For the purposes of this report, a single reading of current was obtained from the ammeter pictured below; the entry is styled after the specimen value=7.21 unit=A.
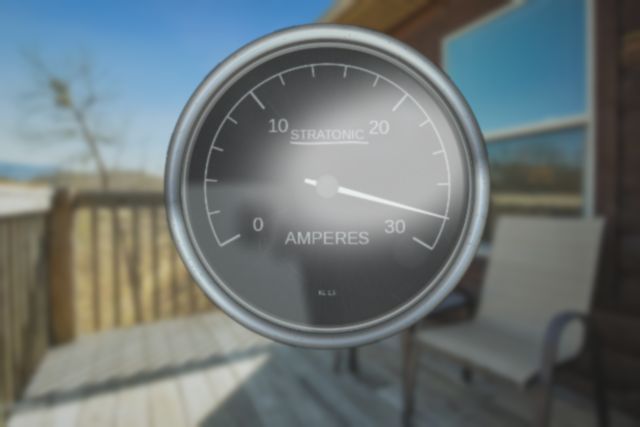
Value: value=28 unit=A
